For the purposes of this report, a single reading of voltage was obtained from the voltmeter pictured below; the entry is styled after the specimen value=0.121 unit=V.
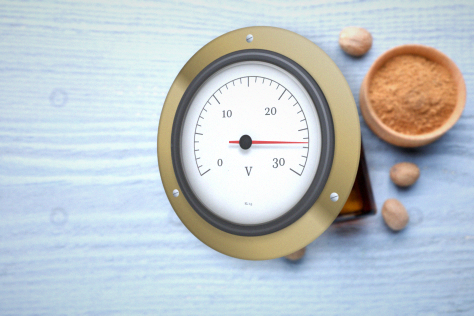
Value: value=26.5 unit=V
